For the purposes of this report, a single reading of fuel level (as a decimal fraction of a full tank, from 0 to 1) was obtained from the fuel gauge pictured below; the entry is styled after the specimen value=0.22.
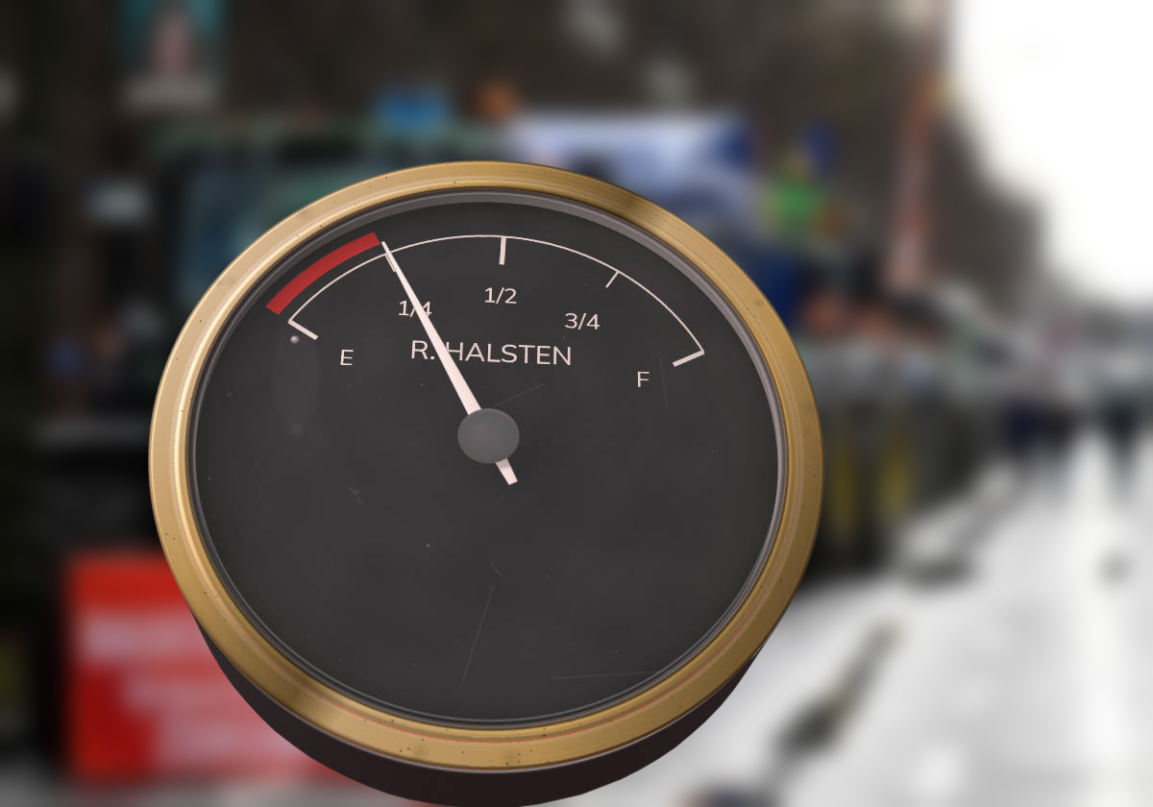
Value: value=0.25
